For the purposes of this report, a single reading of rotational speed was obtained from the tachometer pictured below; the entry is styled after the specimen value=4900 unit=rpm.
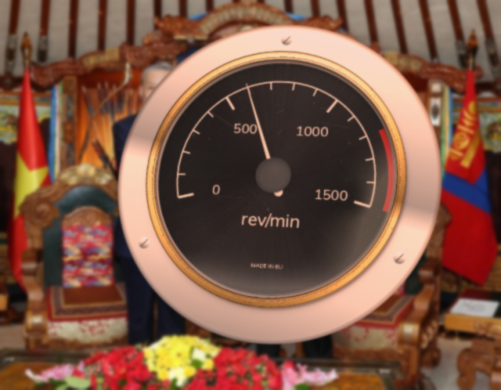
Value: value=600 unit=rpm
